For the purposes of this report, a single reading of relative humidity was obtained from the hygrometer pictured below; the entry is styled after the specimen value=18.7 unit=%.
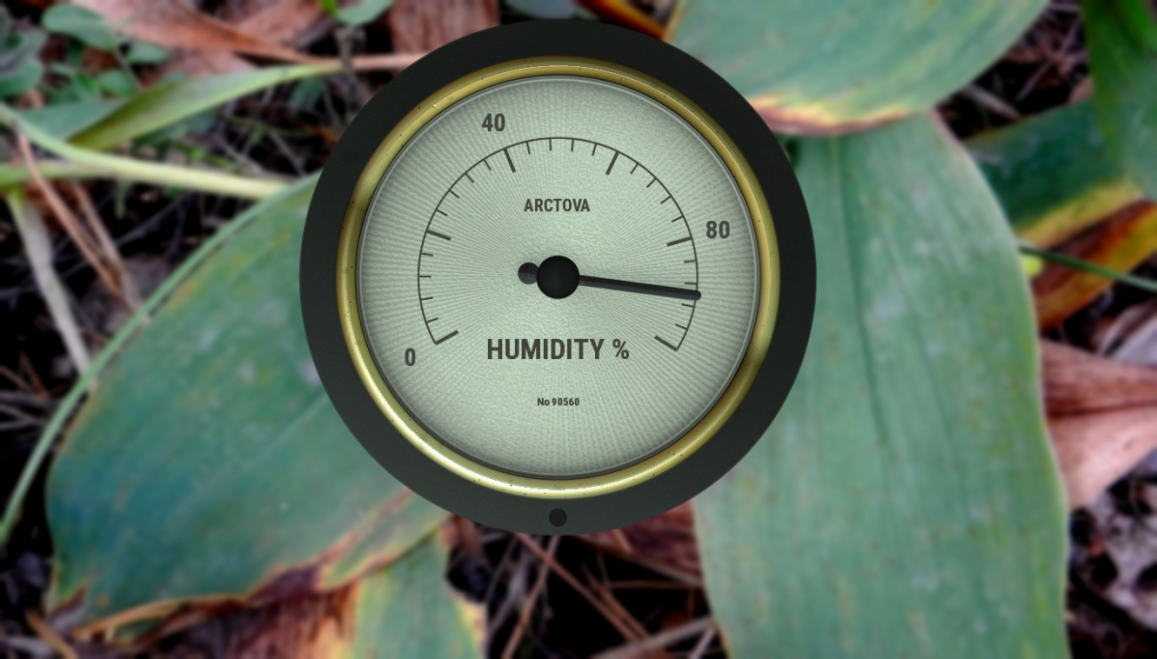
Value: value=90 unit=%
